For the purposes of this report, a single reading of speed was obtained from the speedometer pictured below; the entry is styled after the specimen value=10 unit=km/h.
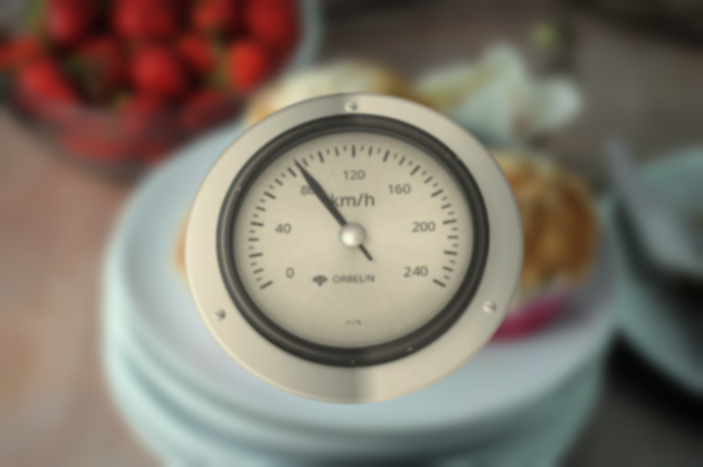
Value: value=85 unit=km/h
